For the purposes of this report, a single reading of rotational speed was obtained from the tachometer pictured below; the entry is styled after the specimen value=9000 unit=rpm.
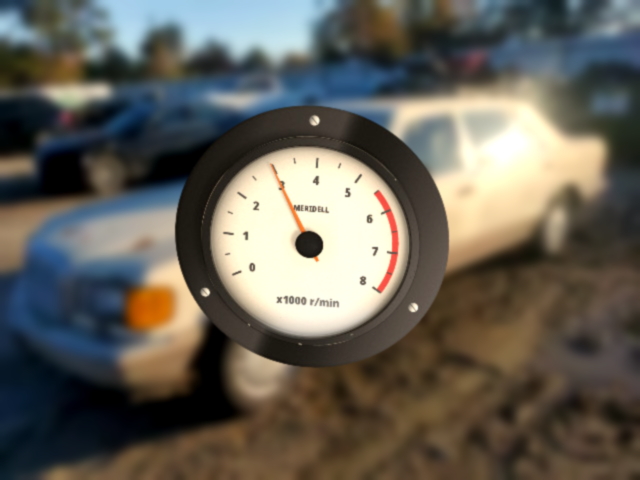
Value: value=3000 unit=rpm
